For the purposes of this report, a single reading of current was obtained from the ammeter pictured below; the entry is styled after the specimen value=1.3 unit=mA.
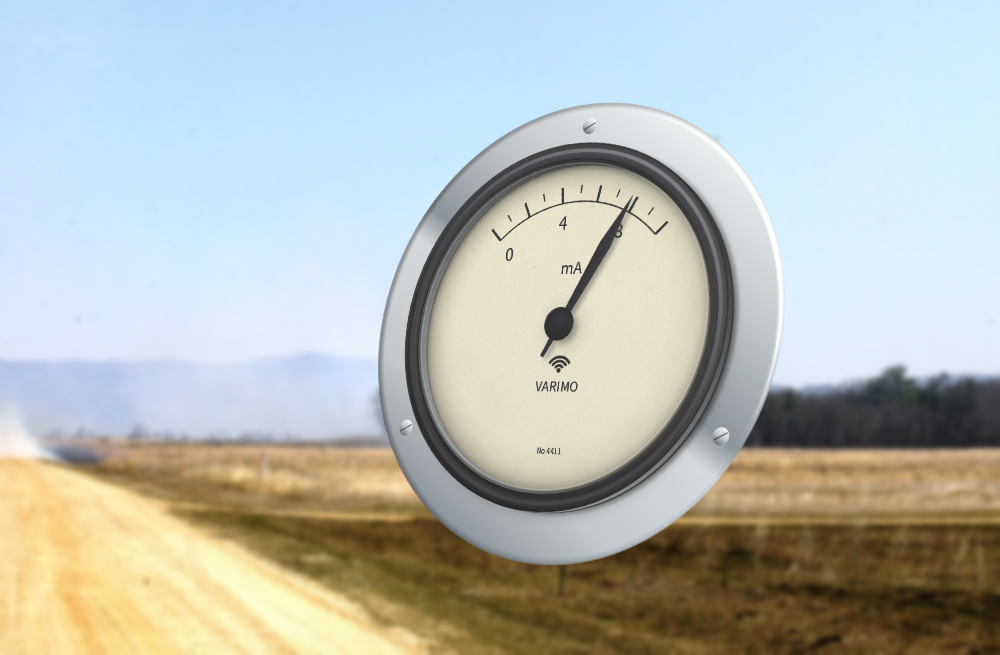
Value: value=8 unit=mA
